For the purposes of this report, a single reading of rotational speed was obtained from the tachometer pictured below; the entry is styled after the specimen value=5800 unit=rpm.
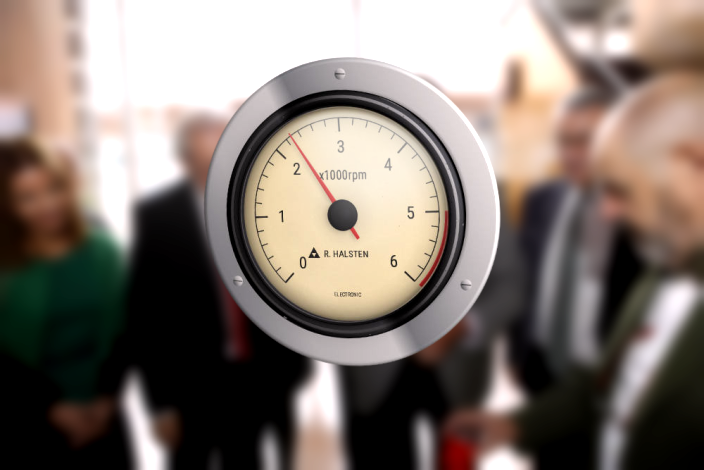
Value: value=2300 unit=rpm
